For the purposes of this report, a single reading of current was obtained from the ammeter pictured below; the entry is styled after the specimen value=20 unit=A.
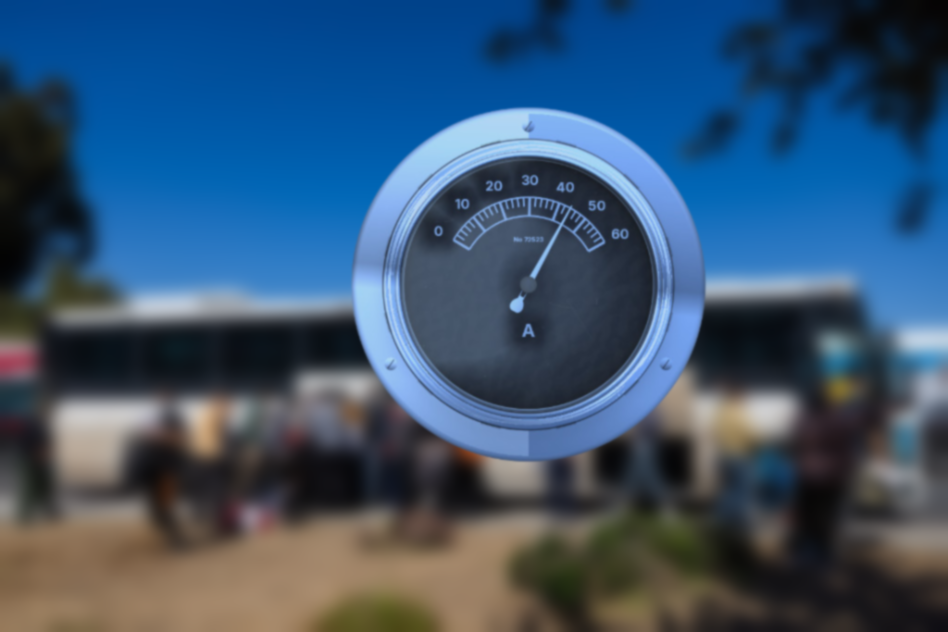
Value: value=44 unit=A
